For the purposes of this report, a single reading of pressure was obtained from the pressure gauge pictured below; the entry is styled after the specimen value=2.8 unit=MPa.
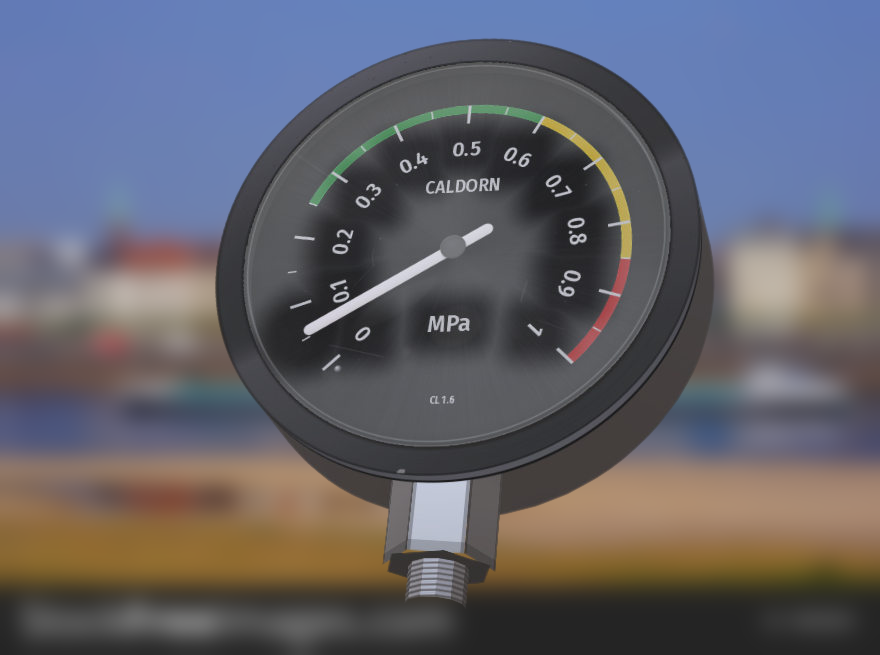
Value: value=0.05 unit=MPa
